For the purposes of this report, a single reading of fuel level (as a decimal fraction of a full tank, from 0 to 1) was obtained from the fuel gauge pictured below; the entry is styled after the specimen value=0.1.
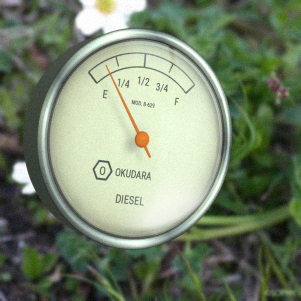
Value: value=0.125
